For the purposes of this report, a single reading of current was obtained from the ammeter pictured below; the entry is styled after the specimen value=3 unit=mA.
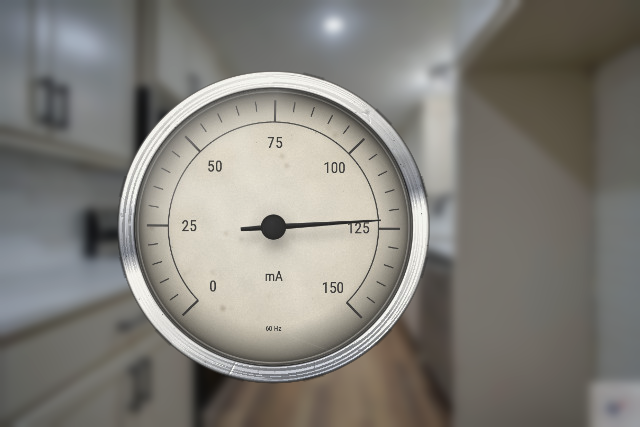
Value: value=122.5 unit=mA
